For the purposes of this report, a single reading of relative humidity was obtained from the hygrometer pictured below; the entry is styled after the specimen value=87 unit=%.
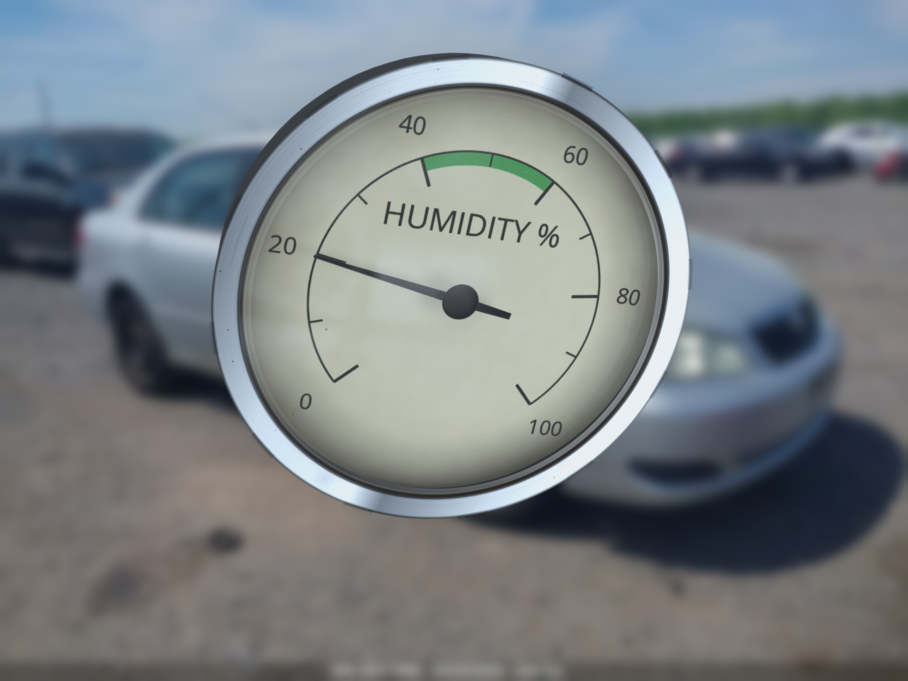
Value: value=20 unit=%
